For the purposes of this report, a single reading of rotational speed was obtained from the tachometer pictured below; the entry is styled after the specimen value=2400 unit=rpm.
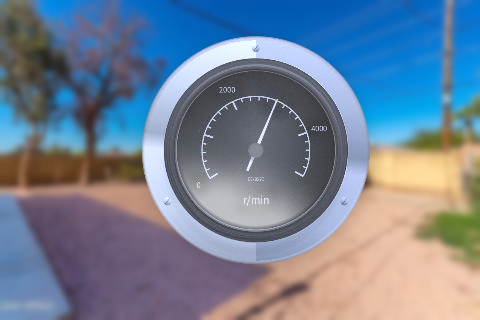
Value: value=3000 unit=rpm
